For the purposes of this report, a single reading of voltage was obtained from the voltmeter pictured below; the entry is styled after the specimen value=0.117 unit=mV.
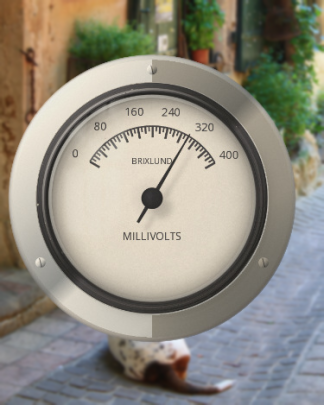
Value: value=300 unit=mV
